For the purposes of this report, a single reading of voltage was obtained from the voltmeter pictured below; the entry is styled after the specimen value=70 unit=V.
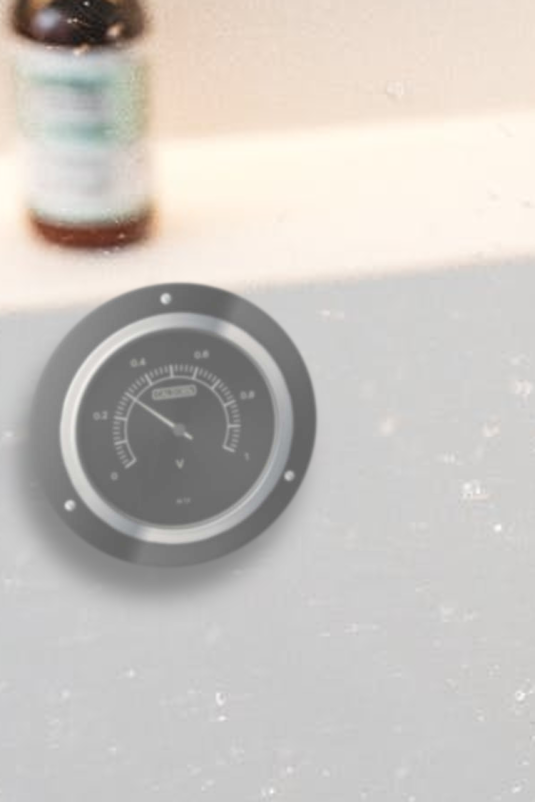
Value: value=0.3 unit=V
